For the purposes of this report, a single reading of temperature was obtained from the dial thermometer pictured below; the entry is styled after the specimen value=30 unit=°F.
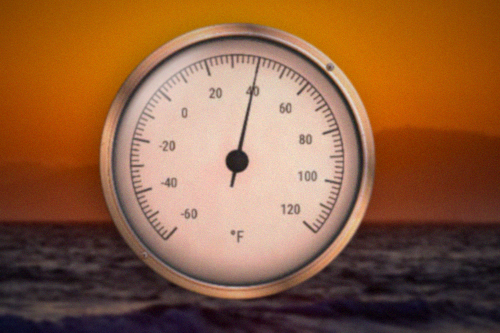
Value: value=40 unit=°F
